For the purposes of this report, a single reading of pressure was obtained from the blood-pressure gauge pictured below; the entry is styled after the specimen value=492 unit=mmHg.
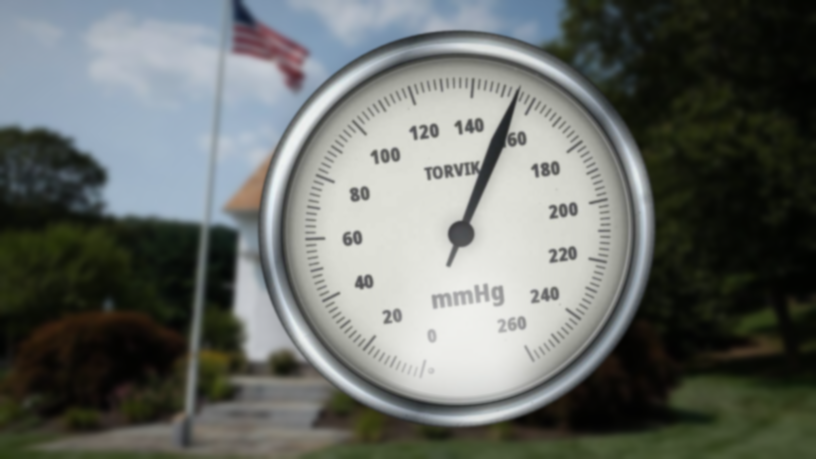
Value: value=154 unit=mmHg
